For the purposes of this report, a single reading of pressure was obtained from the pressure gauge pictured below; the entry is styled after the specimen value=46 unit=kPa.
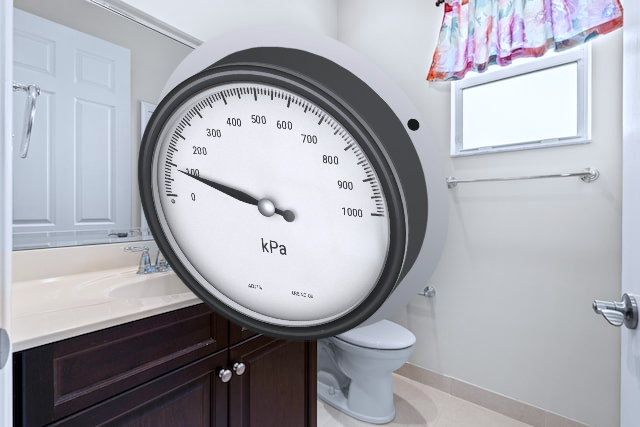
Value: value=100 unit=kPa
